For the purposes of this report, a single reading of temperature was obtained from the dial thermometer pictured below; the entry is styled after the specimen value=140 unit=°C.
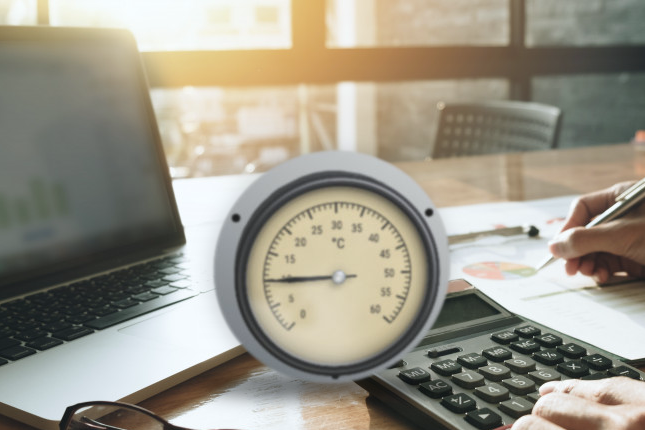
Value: value=10 unit=°C
